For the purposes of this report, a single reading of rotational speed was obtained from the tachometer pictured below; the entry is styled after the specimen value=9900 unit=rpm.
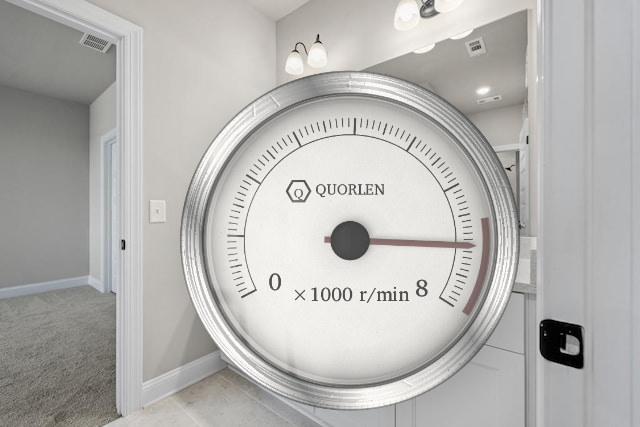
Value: value=7000 unit=rpm
